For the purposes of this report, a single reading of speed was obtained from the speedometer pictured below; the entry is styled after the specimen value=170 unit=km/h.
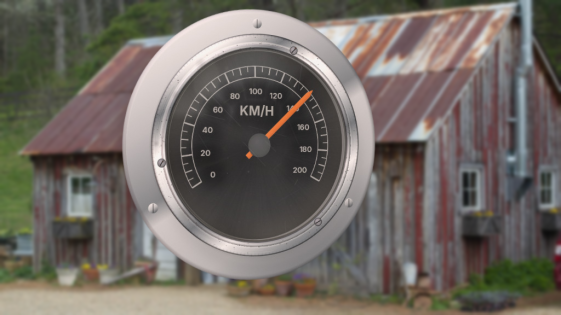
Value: value=140 unit=km/h
